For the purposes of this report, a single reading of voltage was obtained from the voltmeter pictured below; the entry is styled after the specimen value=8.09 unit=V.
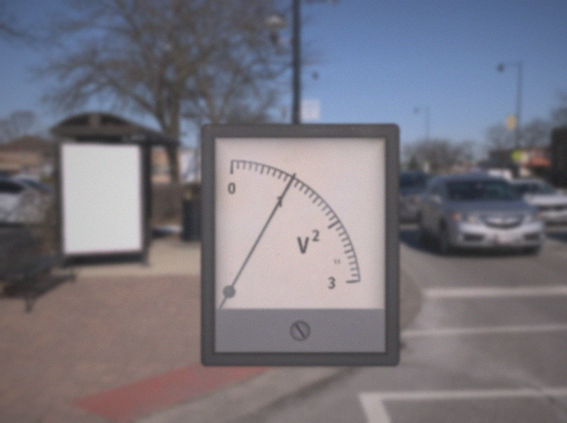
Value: value=1 unit=V
